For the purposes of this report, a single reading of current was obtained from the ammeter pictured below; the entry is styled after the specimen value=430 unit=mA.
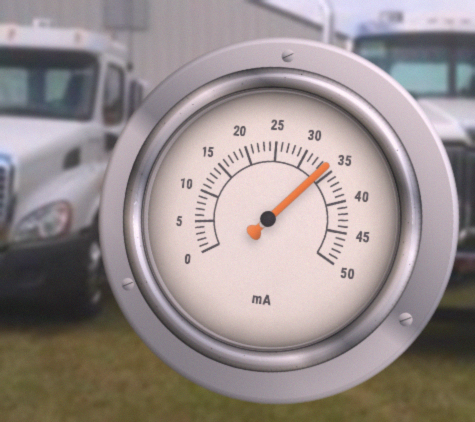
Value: value=34 unit=mA
